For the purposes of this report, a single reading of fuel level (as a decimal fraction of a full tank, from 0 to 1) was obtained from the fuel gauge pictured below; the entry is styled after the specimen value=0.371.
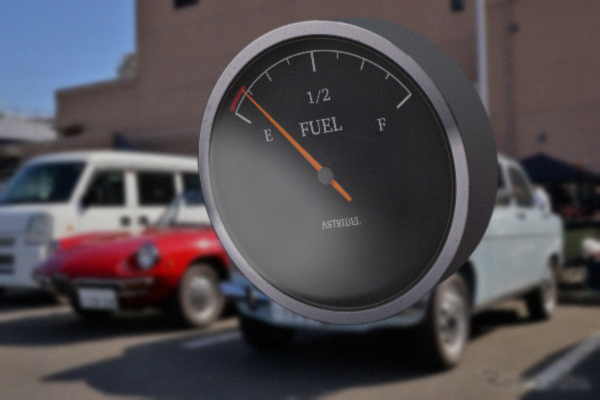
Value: value=0.125
